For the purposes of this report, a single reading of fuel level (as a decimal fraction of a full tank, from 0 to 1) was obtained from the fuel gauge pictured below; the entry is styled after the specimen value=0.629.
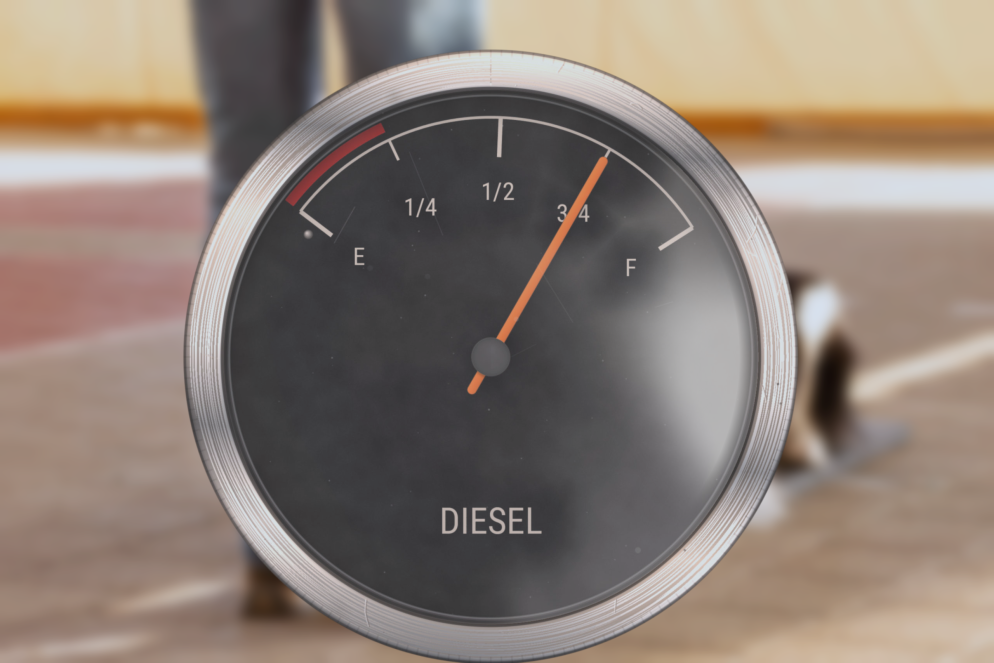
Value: value=0.75
